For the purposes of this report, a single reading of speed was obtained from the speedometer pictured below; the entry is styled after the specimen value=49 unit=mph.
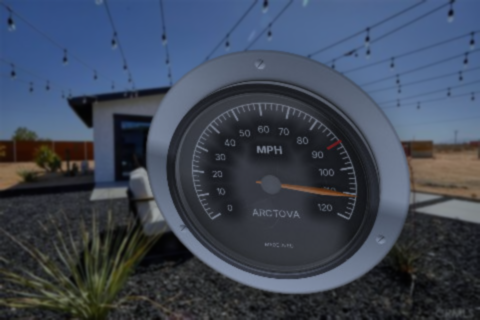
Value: value=110 unit=mph
